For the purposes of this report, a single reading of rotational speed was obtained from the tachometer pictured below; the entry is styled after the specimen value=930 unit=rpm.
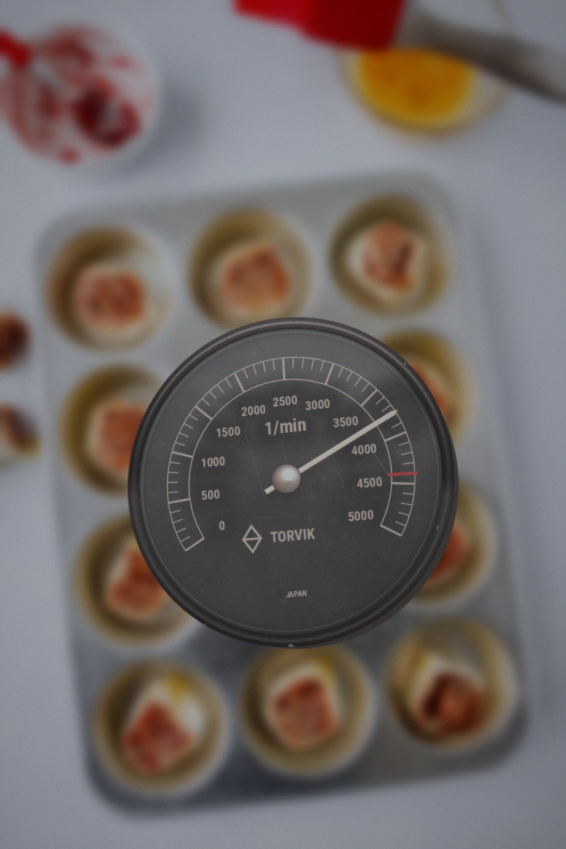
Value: value=3800 unit=rpm
